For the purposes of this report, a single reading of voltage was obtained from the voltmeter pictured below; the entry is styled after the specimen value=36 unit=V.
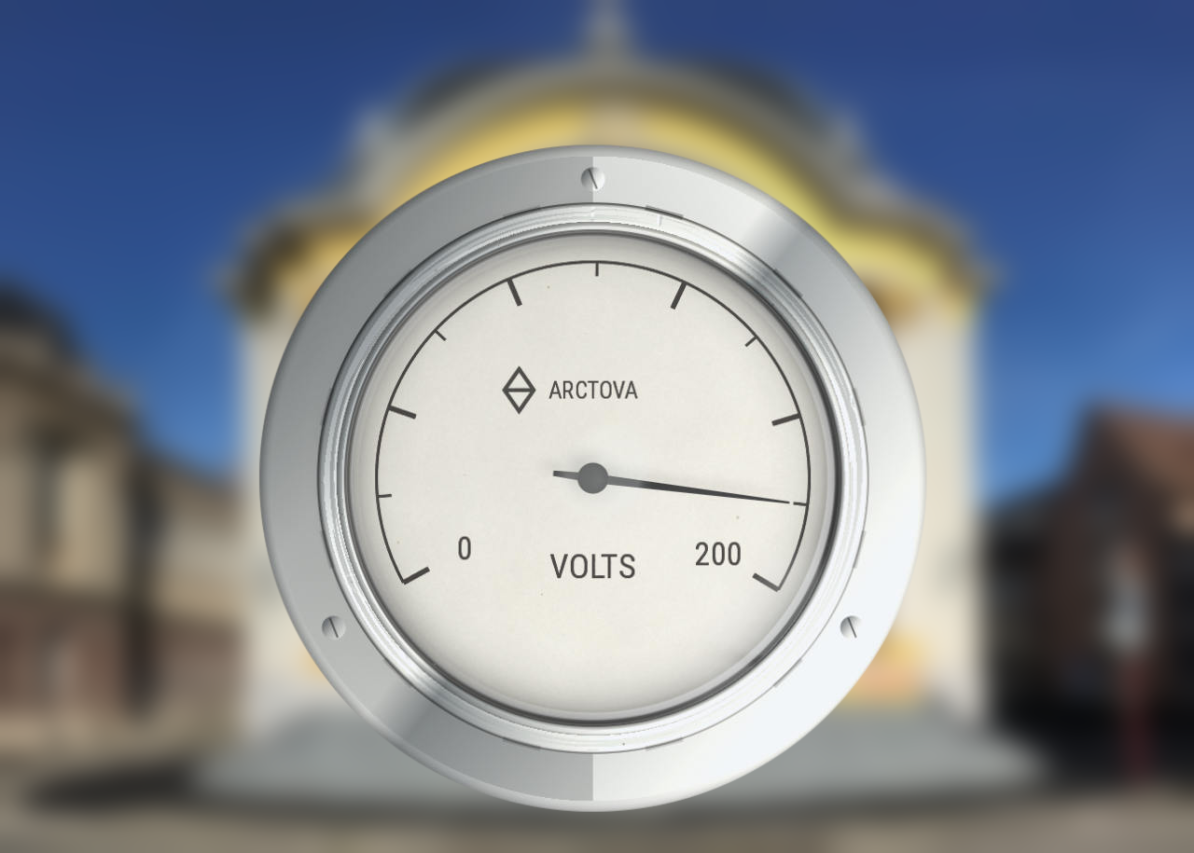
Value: value=180 unit=V
